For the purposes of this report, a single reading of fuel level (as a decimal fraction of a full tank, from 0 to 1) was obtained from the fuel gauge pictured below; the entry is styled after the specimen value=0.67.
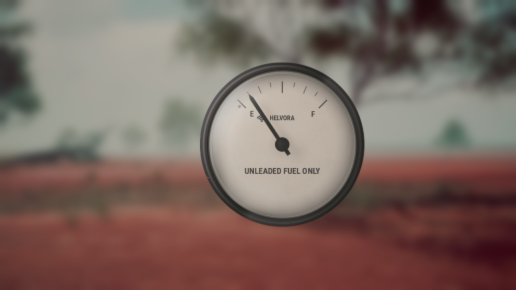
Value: value=0.125
